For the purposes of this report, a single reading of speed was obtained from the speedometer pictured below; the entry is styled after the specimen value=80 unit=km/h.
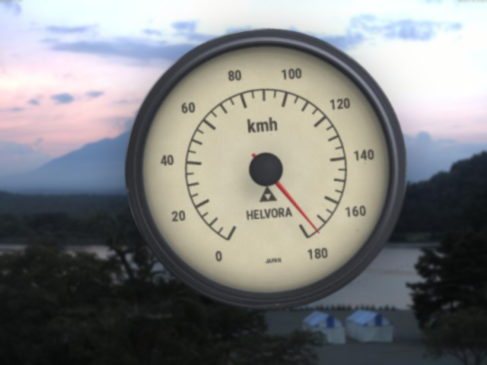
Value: value=175 unit=km/h
